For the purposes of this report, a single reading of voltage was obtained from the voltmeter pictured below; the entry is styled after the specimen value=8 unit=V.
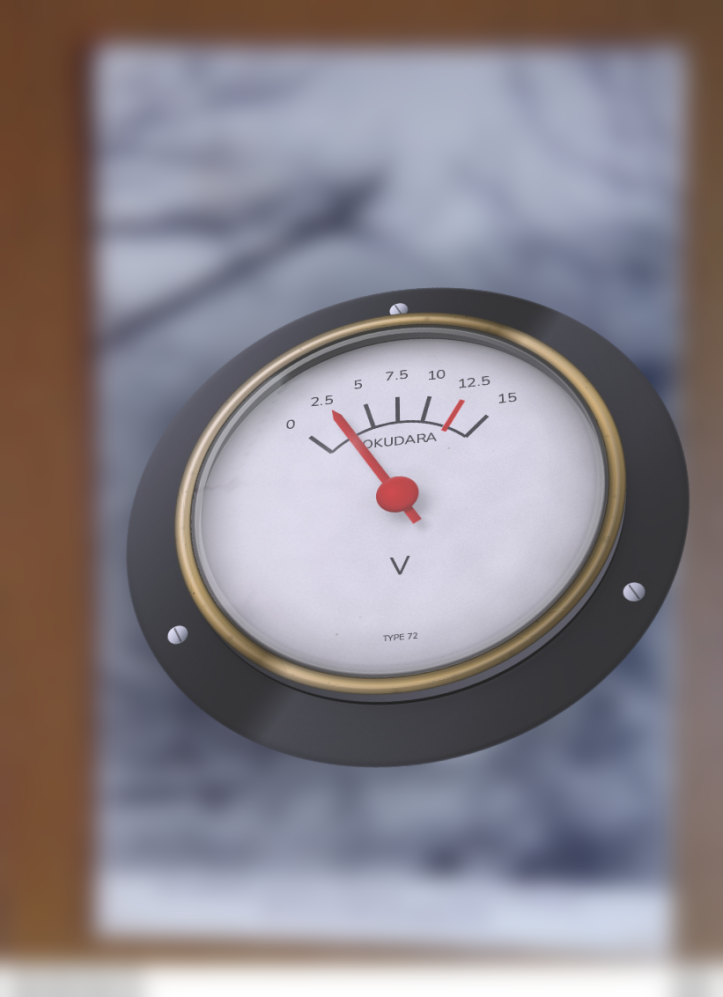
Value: value=2.5 unit=V
